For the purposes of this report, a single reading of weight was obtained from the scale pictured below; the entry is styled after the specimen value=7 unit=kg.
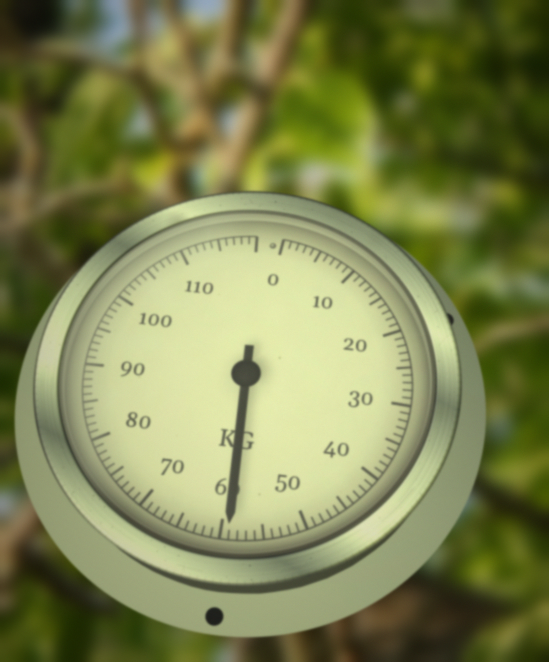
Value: value=59 unit=kg
